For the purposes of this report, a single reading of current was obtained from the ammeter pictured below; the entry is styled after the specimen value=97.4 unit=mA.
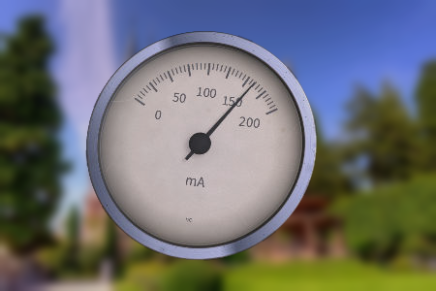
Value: value=160 unit=mA
